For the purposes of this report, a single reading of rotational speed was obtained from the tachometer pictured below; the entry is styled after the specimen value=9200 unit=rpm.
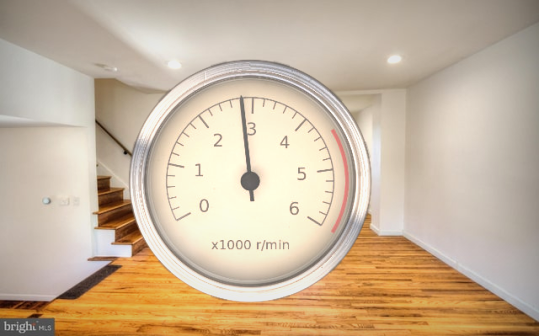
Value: value=2800 unit=rpm
